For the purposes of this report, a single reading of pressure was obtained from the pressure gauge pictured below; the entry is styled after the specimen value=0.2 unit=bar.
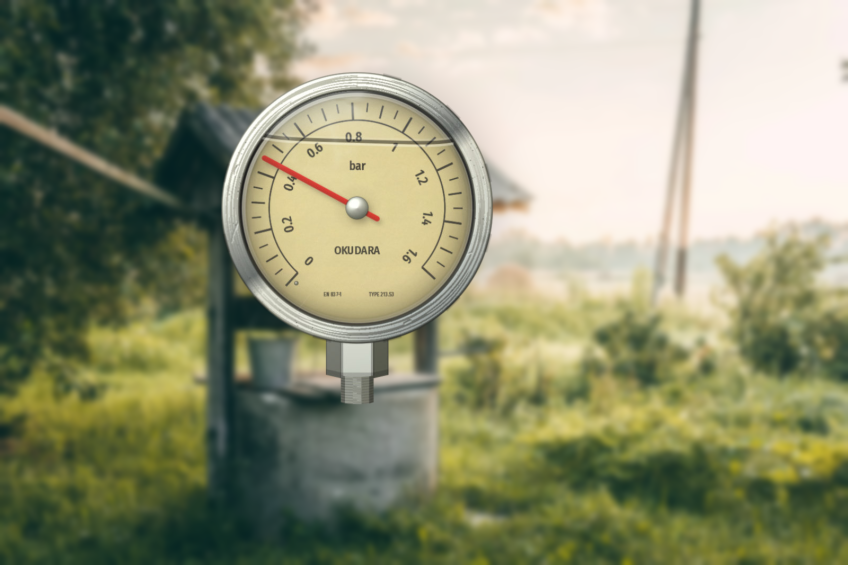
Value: value=0.45 unit=bar
